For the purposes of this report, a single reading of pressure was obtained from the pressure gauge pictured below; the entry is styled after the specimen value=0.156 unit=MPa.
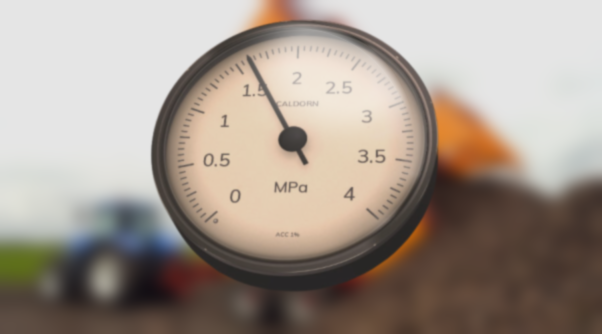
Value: value=1.6 unit=MPa
